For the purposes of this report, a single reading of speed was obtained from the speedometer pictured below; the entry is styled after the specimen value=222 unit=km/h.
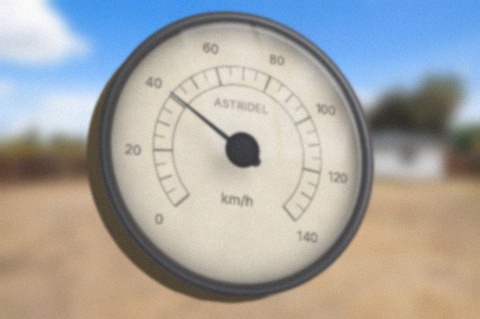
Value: value=40 unit=km/h
